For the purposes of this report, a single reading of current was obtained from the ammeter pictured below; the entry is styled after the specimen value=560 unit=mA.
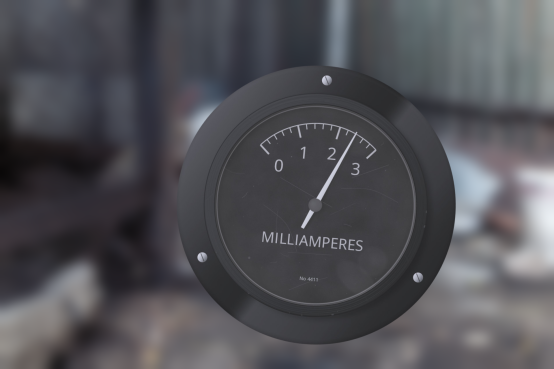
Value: value=2.4 unit=mA
